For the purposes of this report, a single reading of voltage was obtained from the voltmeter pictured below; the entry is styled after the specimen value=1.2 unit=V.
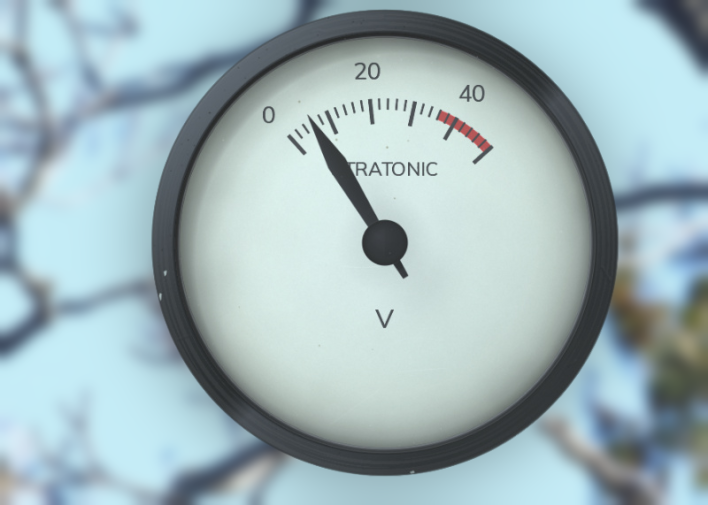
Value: value=6 unit=V
